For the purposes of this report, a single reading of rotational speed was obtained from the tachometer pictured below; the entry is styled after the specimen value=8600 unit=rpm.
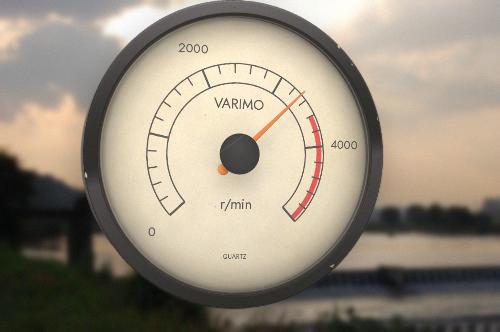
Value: value=3300 unit=rpm
